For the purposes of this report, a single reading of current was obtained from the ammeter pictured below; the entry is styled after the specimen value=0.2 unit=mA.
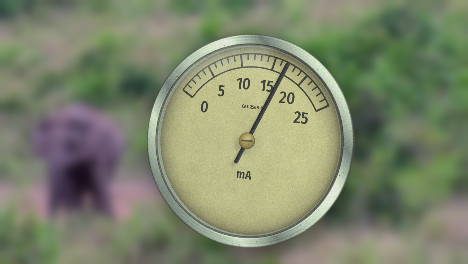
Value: value=17 unit=mA
